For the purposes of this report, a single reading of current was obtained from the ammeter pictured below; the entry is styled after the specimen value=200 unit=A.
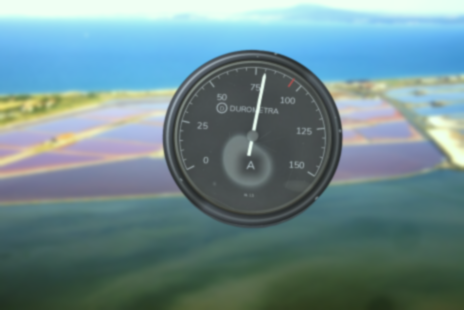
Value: value=80 unit=A
